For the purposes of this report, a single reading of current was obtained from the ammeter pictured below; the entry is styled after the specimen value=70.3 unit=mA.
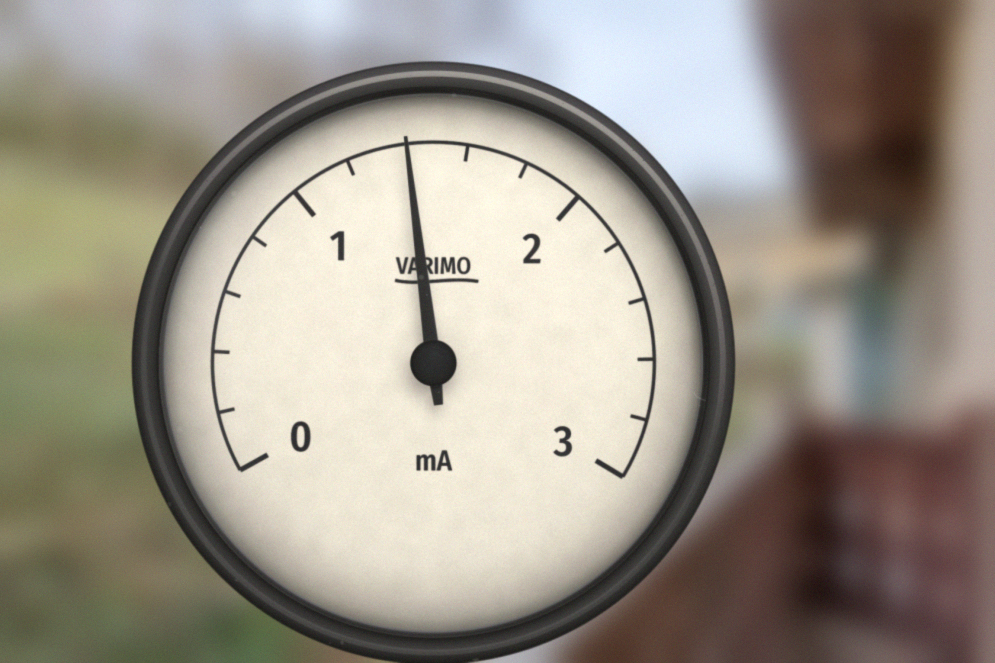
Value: value=1.4 unit=mA
